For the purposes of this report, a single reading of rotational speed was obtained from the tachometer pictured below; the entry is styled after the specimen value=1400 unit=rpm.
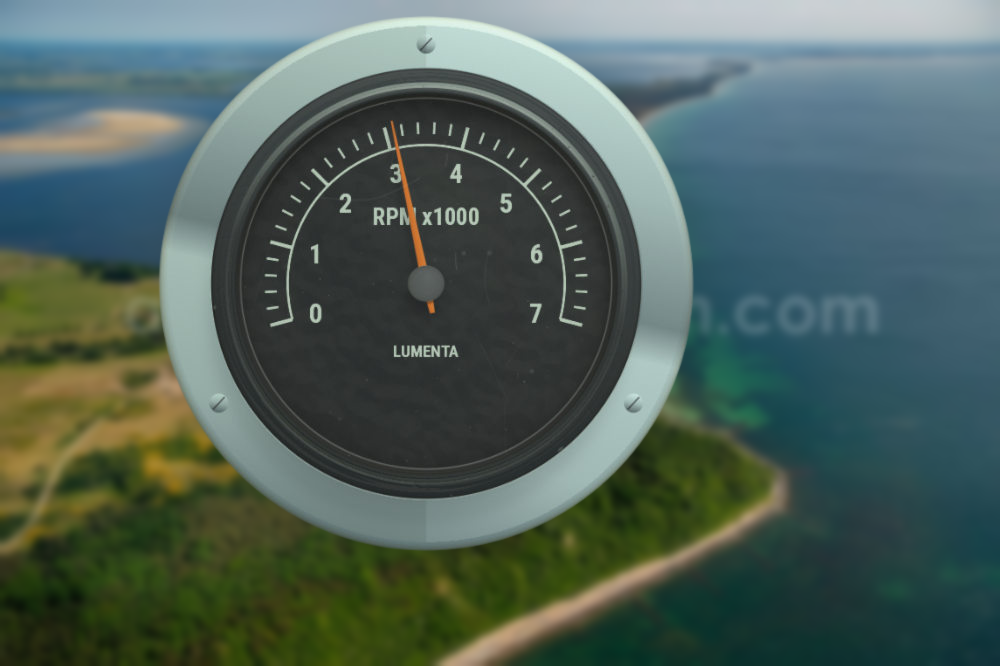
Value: value=3100 unit=rpm
